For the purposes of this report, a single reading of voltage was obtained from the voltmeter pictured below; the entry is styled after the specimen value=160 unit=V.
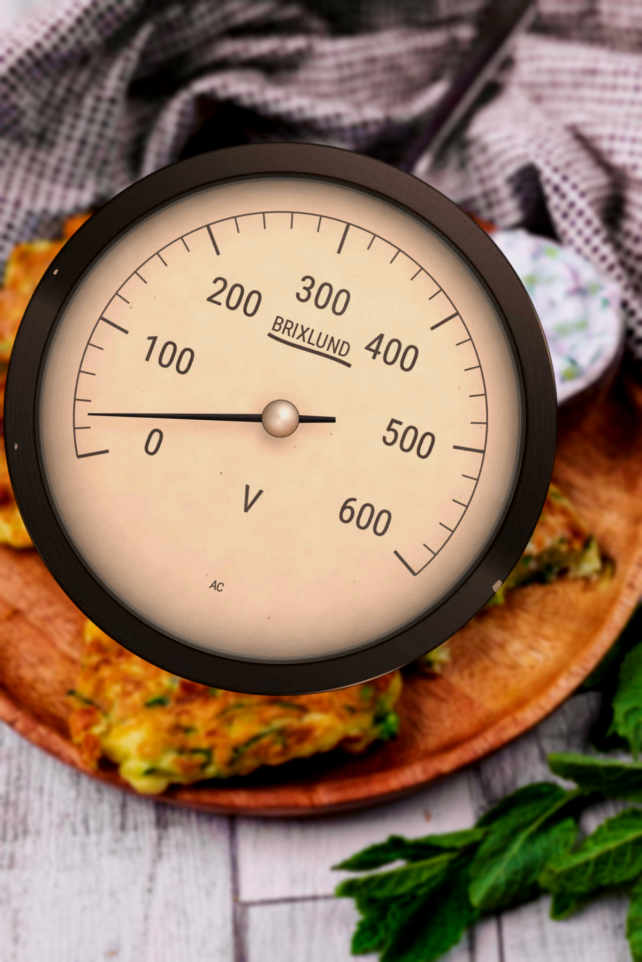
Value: value=30 unit=V
